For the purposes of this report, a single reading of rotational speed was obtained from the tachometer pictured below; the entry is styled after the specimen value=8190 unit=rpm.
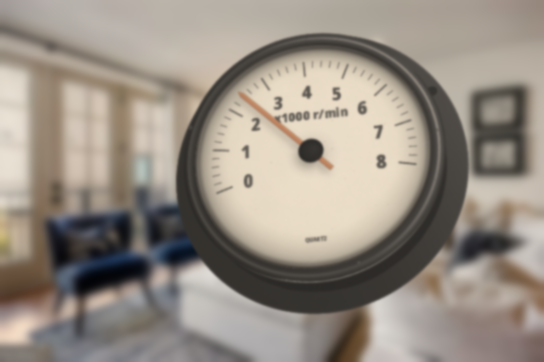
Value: value=2400 unit=rpm
